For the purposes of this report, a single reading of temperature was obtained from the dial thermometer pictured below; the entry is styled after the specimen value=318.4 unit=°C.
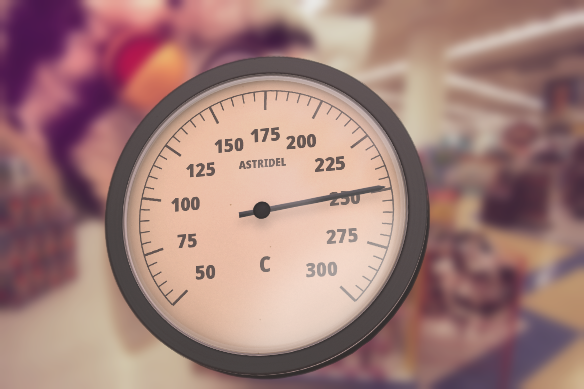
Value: value=250 unit=°C
